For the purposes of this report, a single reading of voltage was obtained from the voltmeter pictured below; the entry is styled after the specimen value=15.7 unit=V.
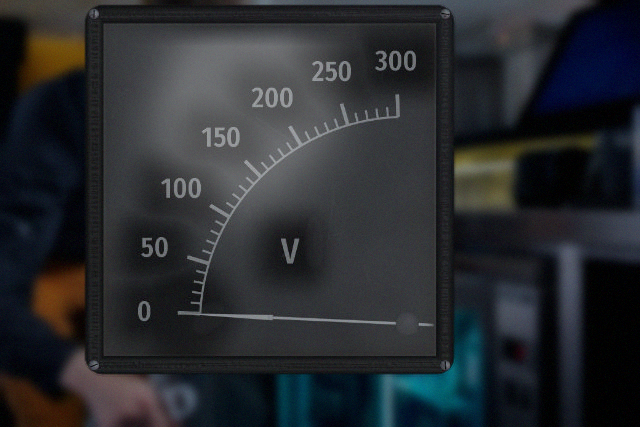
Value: value=0 unit=V
